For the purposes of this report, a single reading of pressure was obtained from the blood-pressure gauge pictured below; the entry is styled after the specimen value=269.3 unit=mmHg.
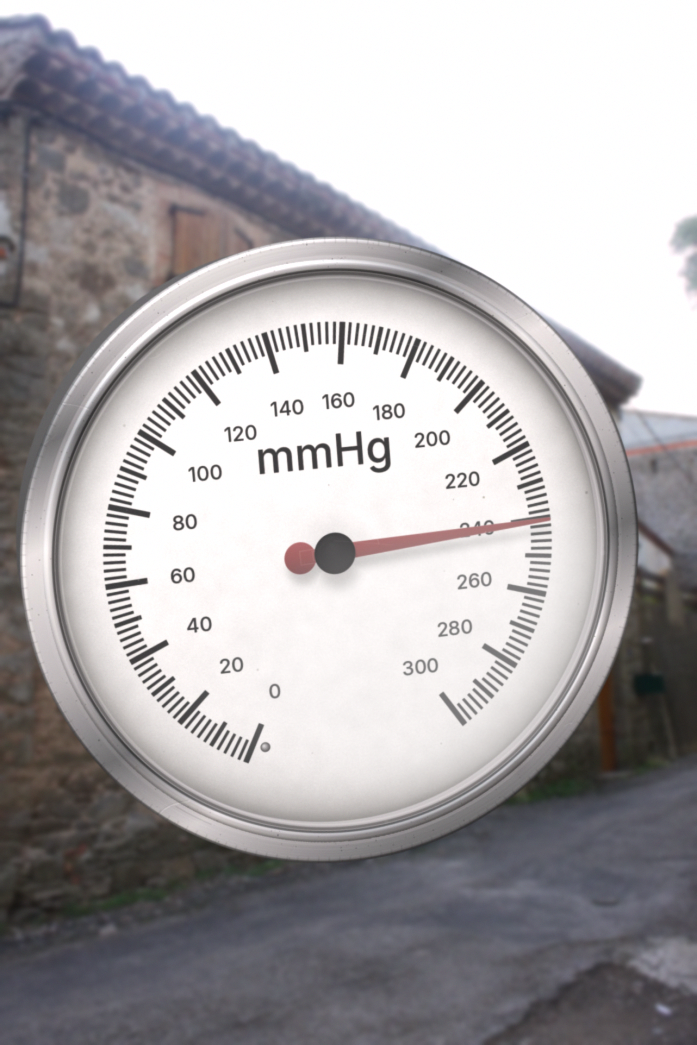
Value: value=240 unit=mmHg
